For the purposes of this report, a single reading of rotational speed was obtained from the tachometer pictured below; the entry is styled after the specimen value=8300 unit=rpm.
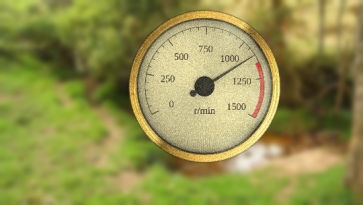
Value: value=1100 unit=rpm
